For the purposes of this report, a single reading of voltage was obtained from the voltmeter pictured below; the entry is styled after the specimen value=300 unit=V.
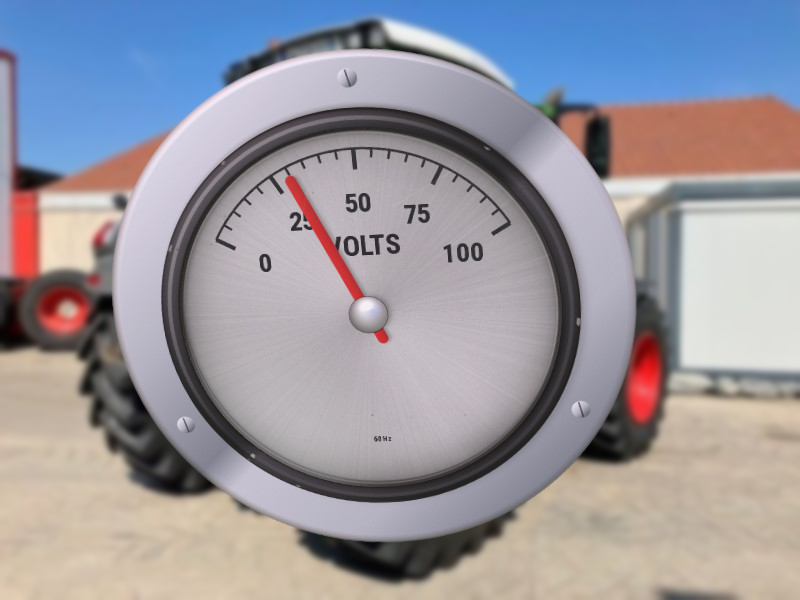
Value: value=30 unit=V
